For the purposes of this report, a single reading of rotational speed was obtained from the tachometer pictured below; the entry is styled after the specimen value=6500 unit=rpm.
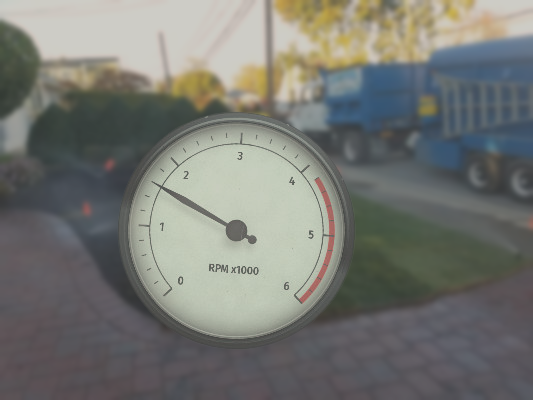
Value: value=1600 unit=rpm
